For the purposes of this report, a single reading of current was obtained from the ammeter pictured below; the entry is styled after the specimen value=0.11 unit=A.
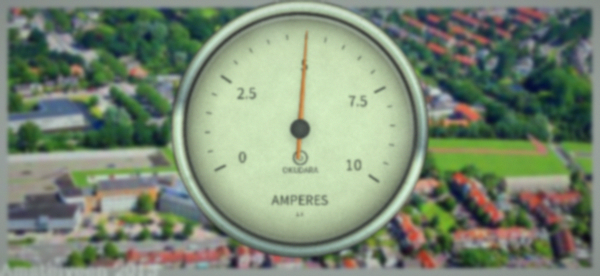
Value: value=5 unit=A
